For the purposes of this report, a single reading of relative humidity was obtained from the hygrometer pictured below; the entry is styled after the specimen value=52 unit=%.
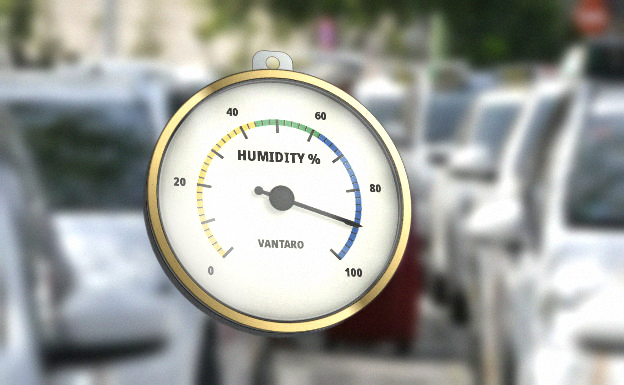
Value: value=90 unit=%
